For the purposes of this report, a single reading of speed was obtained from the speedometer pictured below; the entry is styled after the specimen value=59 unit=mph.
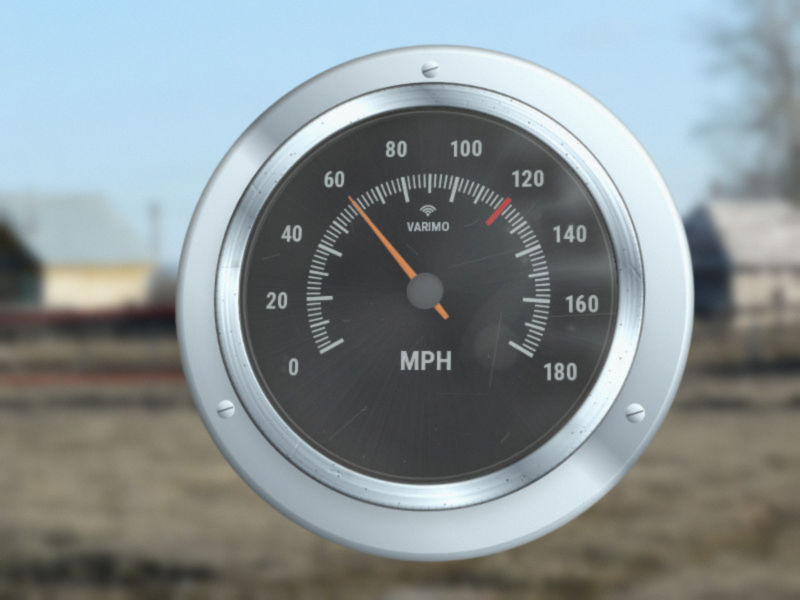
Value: value=60 unit=mph
